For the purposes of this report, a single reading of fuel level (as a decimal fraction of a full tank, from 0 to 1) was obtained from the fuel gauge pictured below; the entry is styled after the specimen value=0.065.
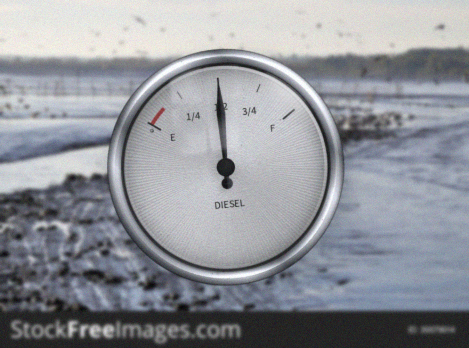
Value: value=0.5
